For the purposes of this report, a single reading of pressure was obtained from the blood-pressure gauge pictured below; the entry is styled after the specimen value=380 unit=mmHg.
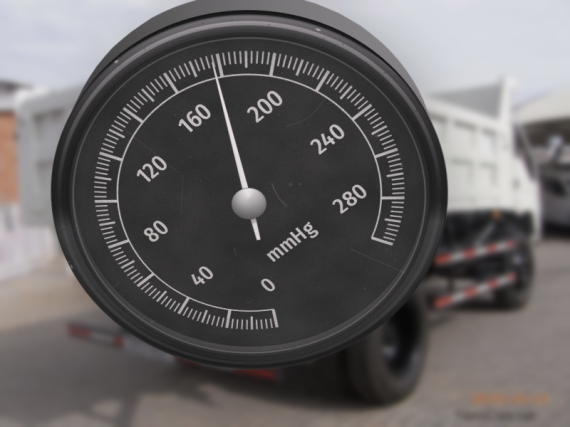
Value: value=178 unit=mmHg
